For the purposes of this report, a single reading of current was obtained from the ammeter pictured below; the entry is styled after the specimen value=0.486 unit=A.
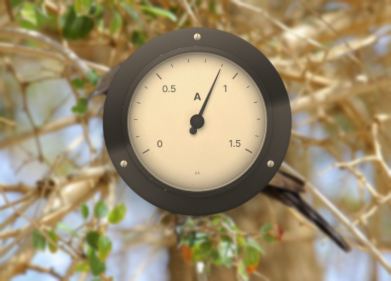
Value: value=0.9 unit=A
